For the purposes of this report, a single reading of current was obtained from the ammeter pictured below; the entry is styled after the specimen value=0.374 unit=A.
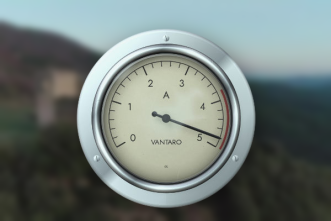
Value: value=4.8 unit=A
